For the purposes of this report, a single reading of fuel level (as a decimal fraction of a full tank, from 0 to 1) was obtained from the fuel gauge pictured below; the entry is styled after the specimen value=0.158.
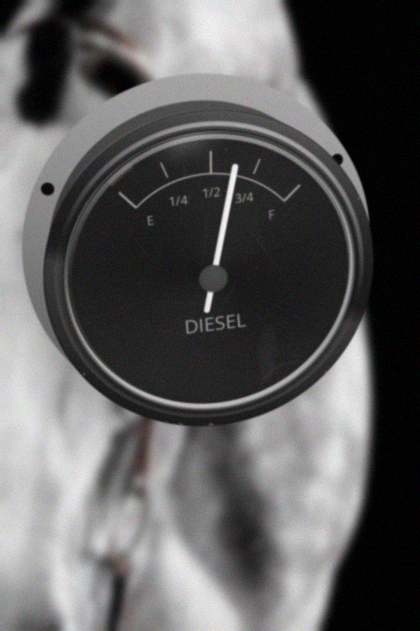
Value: value=0.625
